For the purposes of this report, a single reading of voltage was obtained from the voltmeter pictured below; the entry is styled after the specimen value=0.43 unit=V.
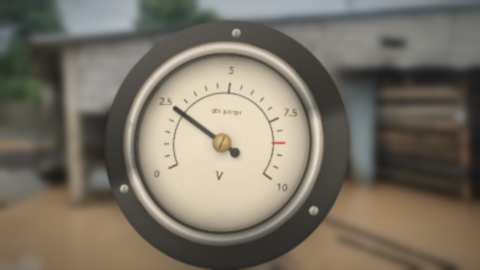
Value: value=2.5 unit=V
